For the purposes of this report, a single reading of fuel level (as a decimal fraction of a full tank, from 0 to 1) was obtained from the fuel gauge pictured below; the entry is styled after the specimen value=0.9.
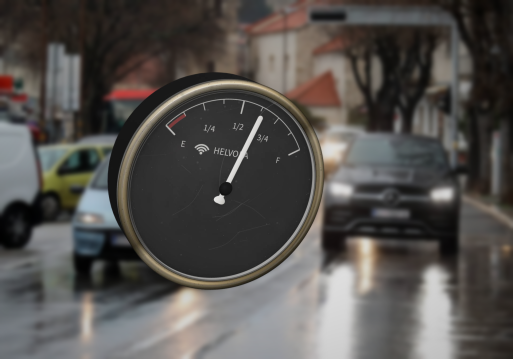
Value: value=0.625
